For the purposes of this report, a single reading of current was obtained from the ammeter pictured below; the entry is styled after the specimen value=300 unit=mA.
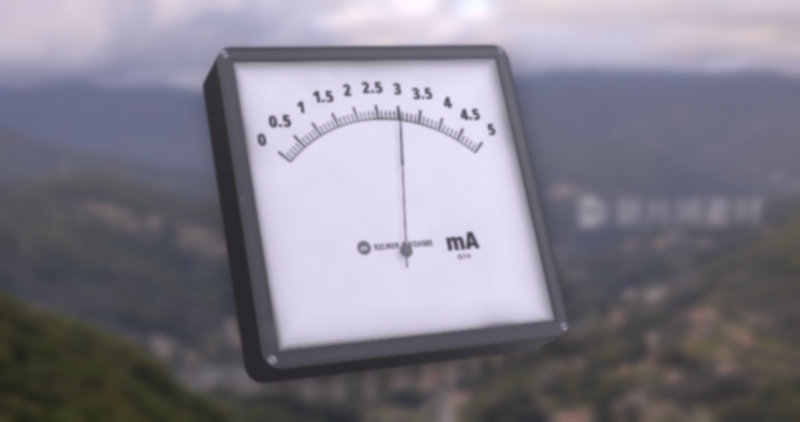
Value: value=3 unit=mA
